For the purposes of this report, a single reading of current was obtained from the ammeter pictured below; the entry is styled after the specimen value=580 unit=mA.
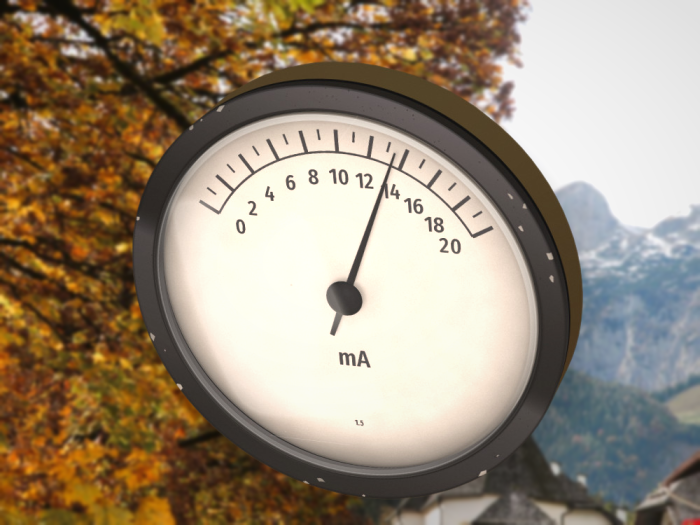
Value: value=13.5 unit=mA
